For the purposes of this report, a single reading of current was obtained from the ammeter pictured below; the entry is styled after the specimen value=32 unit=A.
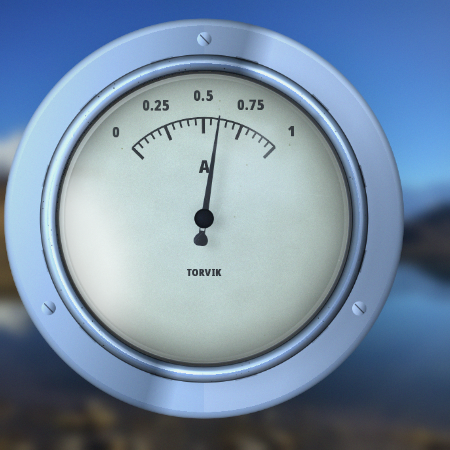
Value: value=0.6 unit=A
